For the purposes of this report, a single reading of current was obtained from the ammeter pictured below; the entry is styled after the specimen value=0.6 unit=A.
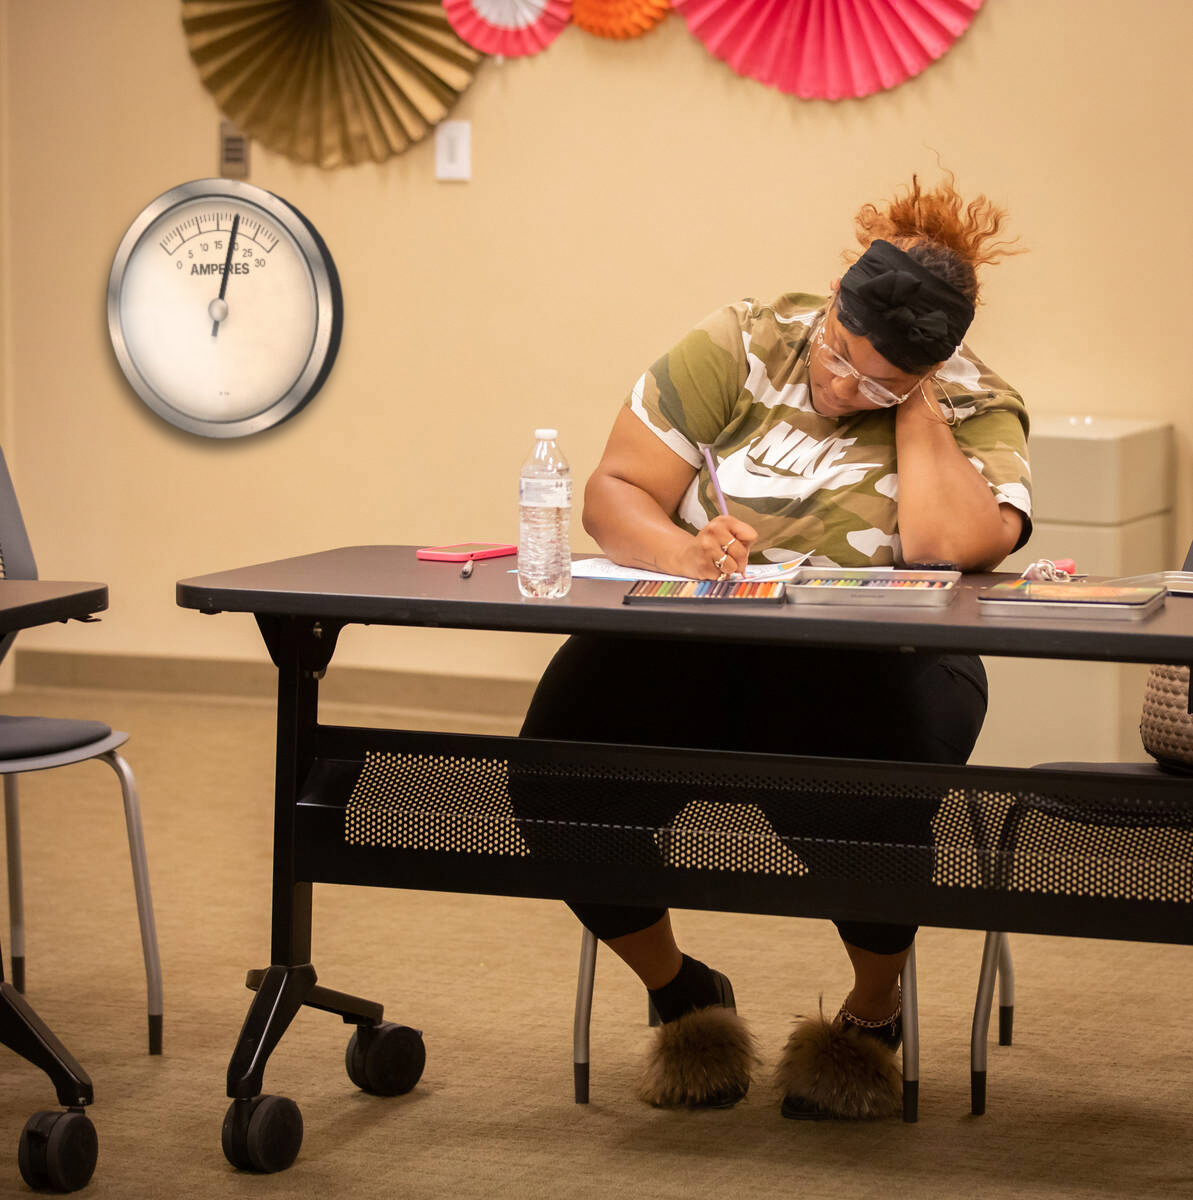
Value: value=20 unit=A
